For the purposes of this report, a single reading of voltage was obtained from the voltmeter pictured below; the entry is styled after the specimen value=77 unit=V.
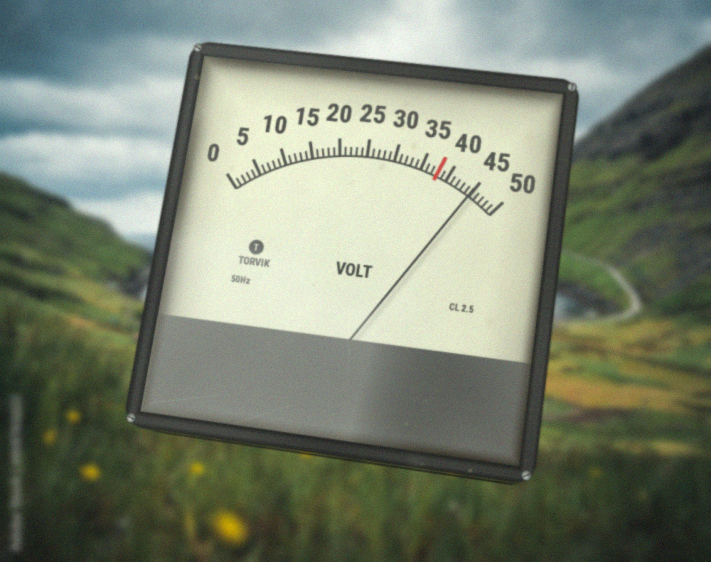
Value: value=45 unit=V
